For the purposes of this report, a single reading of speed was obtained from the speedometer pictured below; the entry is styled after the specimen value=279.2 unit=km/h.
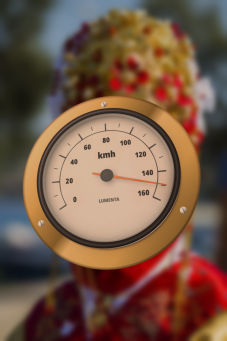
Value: value=150 unit=km/h
